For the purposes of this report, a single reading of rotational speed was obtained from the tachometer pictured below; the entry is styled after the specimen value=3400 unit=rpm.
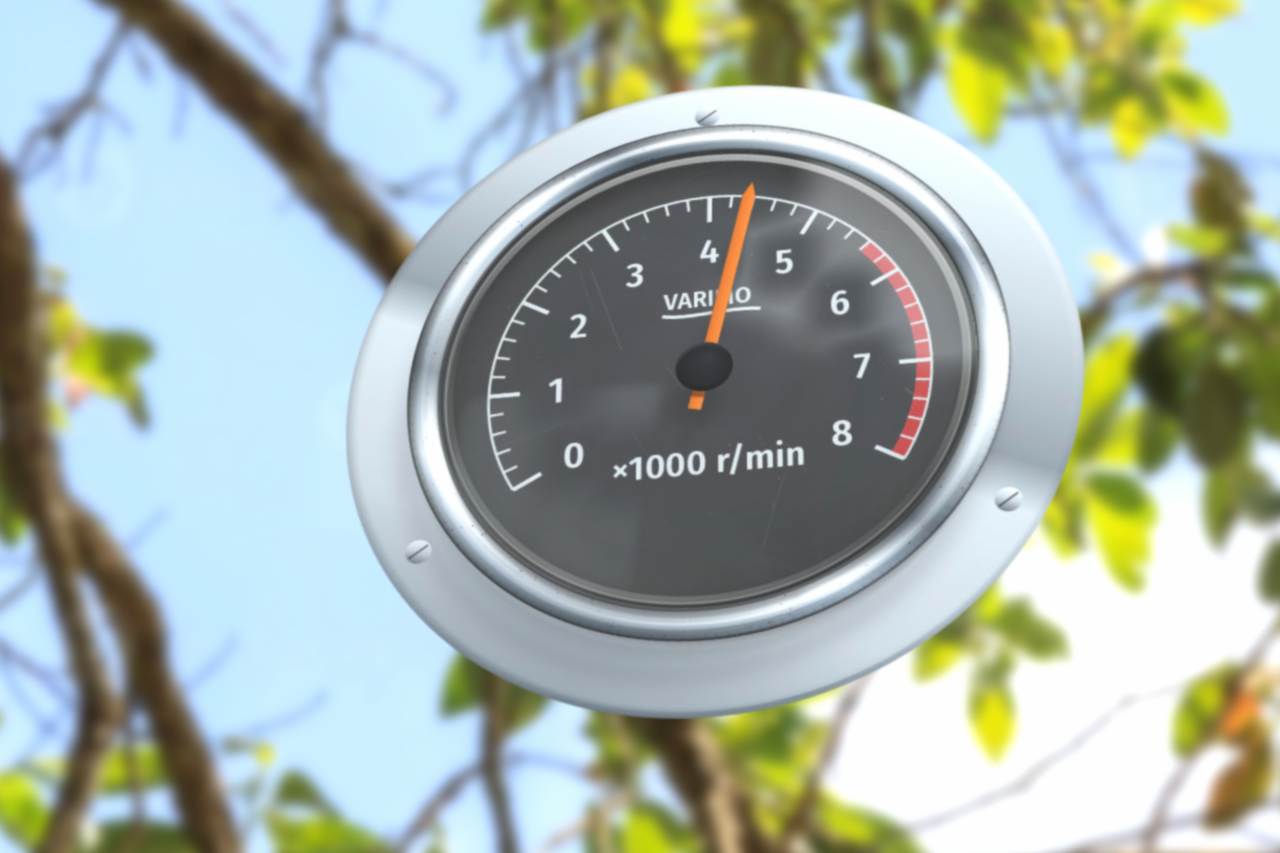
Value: value=4400 unit=rpm
